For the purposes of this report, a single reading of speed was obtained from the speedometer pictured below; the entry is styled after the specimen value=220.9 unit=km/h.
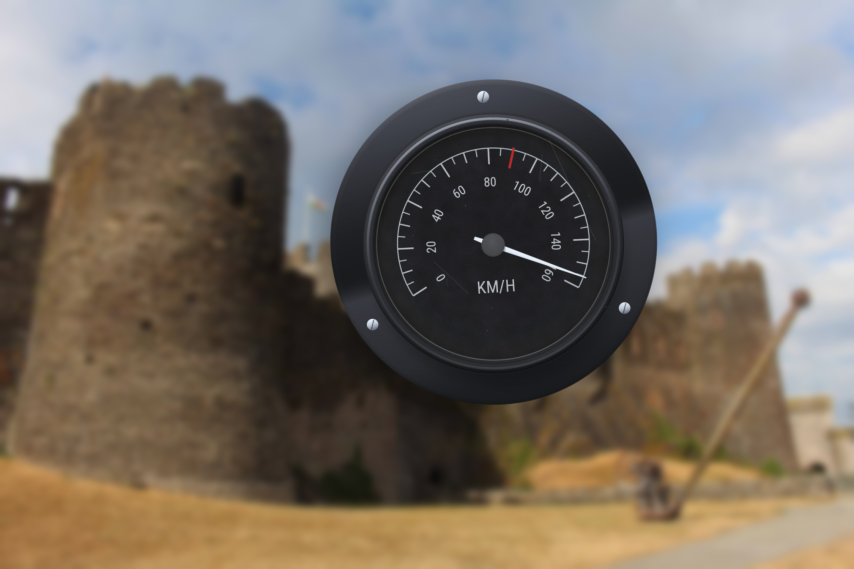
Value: value=155 unit=km/h
